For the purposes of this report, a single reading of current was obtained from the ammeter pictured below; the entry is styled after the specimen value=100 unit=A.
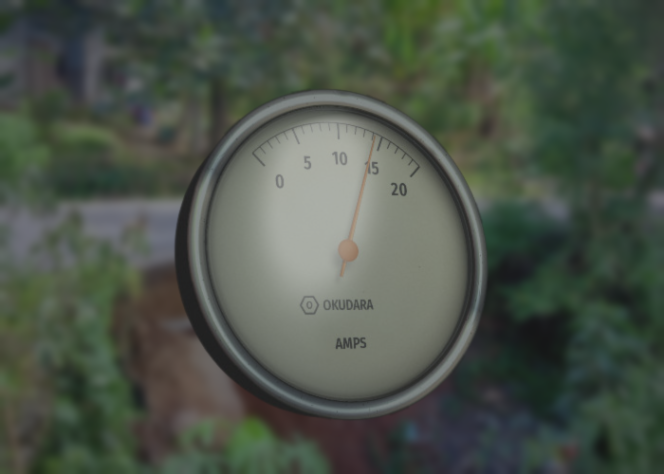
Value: value=14 unit=A
